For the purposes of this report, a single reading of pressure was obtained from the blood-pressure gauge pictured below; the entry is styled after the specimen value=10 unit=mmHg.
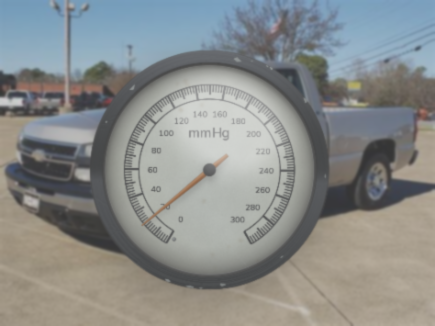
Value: value=20 unit=mmHg
